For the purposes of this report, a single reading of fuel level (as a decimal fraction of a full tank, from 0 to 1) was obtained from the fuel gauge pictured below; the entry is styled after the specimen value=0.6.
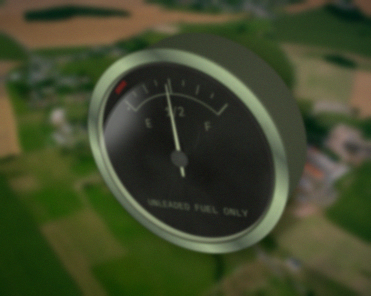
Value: value=0.5
